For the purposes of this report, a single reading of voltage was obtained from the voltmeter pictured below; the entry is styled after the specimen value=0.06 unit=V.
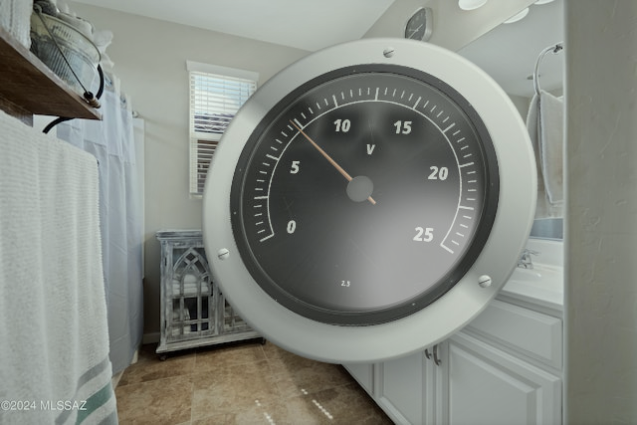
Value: value=7.25 unit=V
